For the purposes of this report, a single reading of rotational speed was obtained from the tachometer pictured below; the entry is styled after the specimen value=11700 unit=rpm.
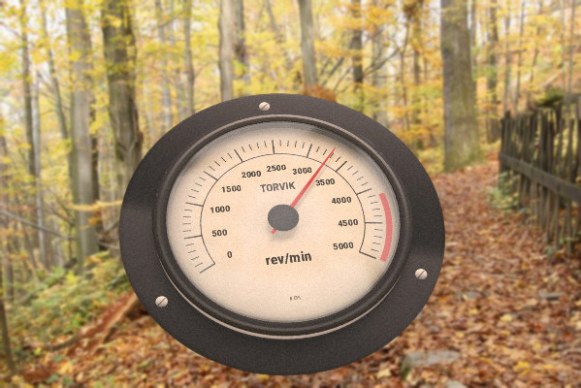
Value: value=3300 unit=rpm
